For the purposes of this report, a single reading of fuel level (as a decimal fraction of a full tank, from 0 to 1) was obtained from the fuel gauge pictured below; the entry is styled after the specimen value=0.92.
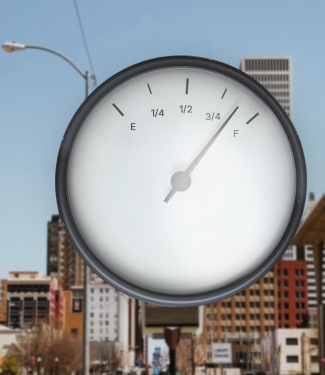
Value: value=0.875
